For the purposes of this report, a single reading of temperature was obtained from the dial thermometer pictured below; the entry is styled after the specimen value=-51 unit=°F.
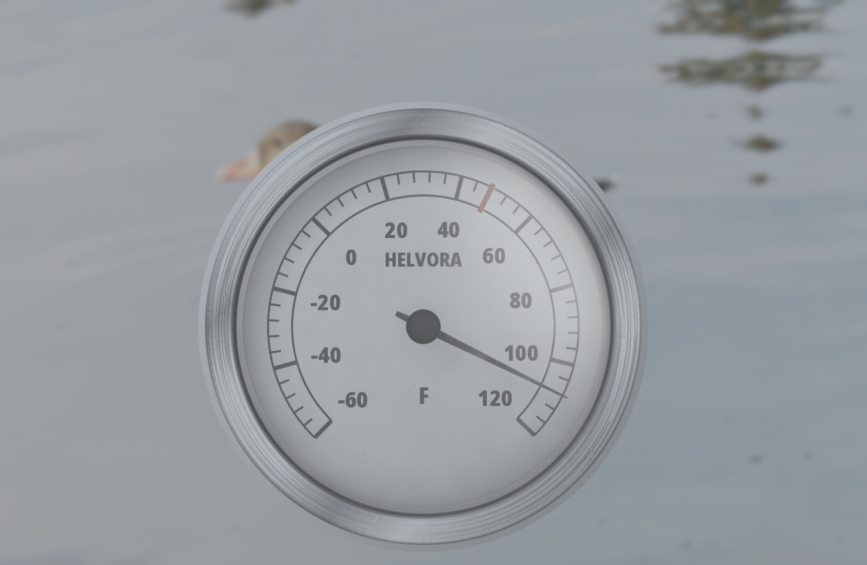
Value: value=108 unit=°F
